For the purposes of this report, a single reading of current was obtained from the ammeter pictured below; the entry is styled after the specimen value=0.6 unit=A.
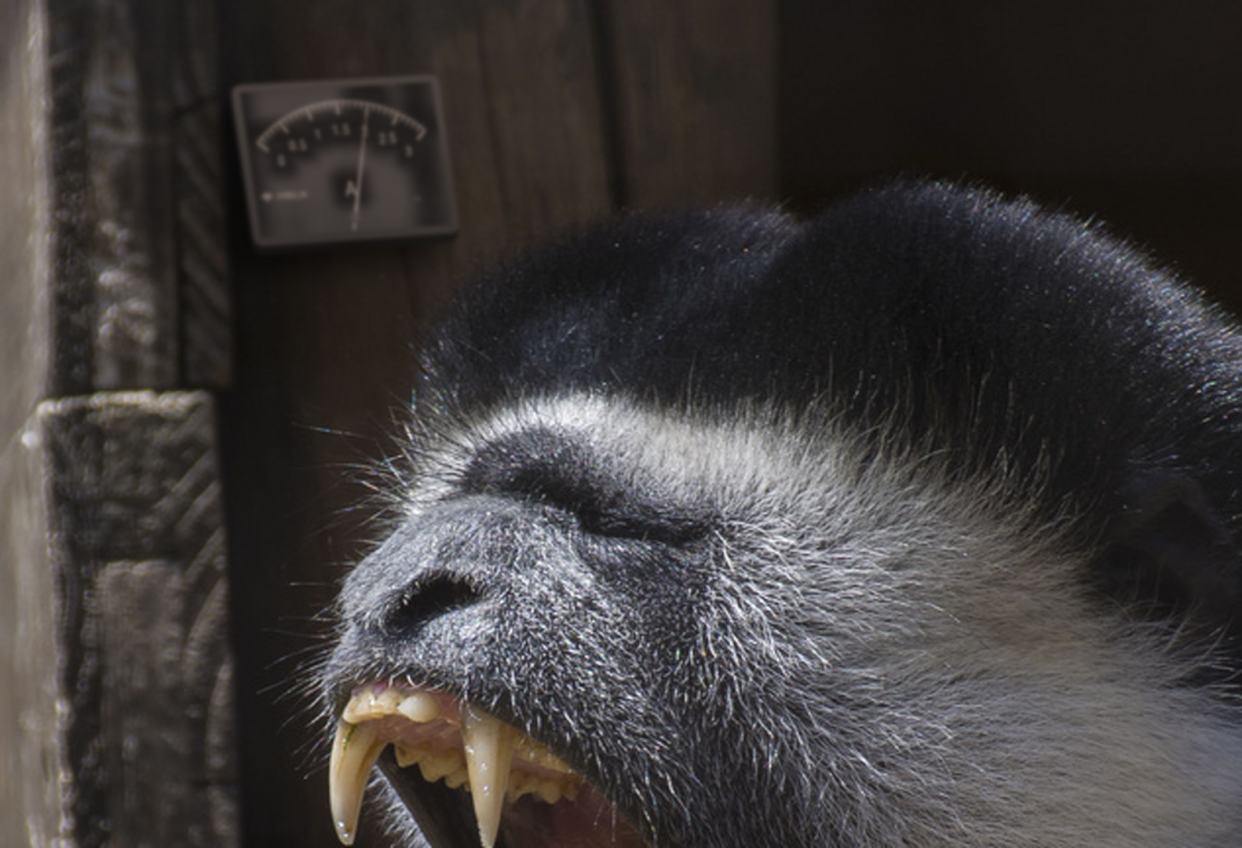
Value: value=2 unit=A
